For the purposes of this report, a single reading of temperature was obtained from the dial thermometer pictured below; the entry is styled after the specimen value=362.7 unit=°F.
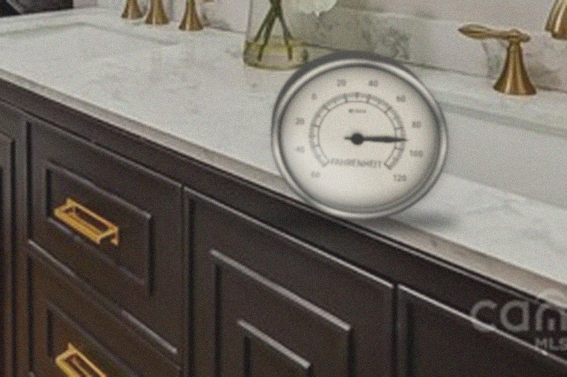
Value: value=90 unit=°F
